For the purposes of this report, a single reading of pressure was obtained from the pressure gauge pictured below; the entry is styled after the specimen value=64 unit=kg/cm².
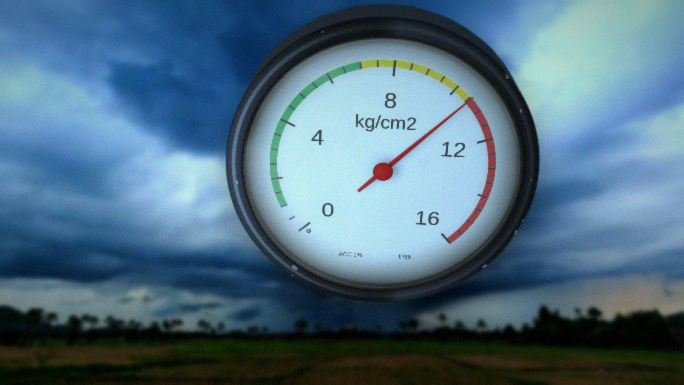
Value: value=10.5 unit=kg/cm²
